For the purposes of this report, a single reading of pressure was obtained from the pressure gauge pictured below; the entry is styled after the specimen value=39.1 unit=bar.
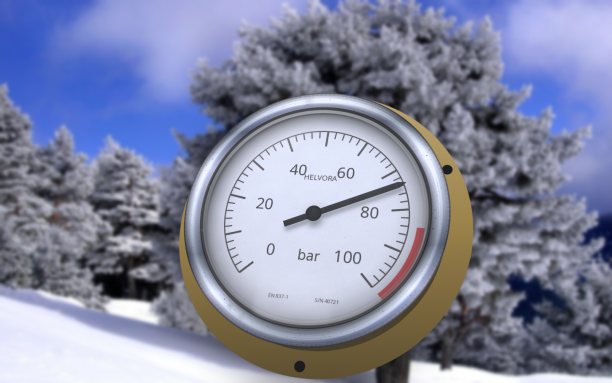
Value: value=74 unit=bar
